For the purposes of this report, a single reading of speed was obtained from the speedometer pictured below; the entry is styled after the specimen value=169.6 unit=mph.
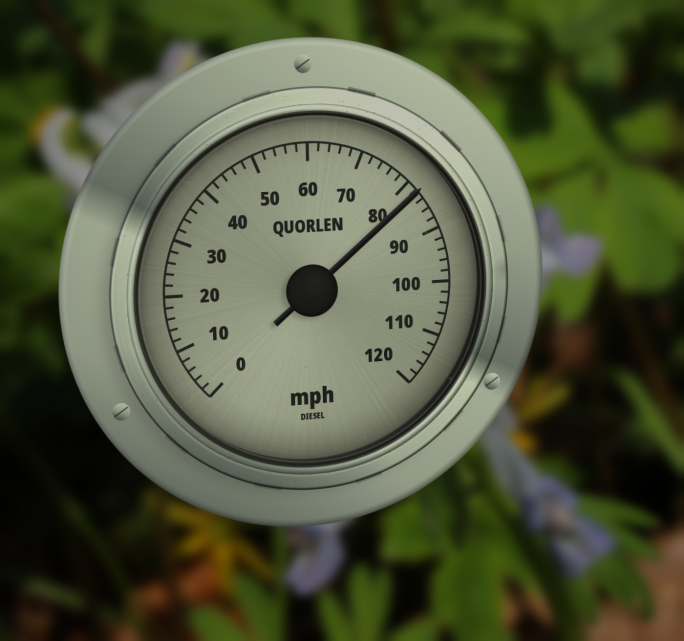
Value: value=82 unit=mph
